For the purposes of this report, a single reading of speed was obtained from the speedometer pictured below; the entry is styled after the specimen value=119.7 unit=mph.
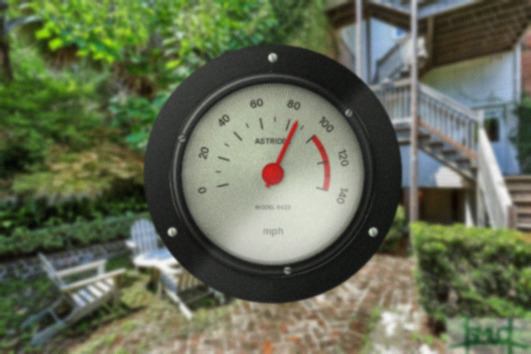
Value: value=85 unit=mph
